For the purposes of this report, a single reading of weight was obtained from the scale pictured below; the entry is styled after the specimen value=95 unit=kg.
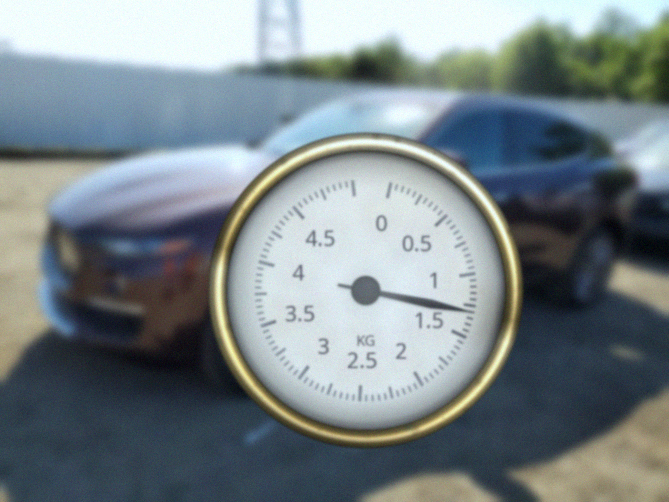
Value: value=1.3 unit=kg
